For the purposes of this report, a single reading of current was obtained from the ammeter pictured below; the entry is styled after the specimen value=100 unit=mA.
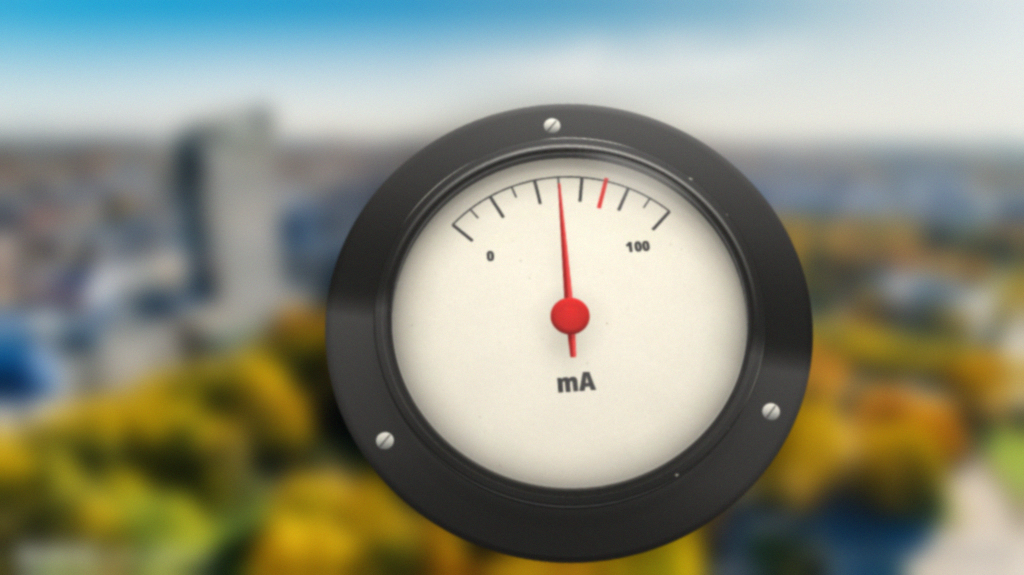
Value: value=50 unit=mA
